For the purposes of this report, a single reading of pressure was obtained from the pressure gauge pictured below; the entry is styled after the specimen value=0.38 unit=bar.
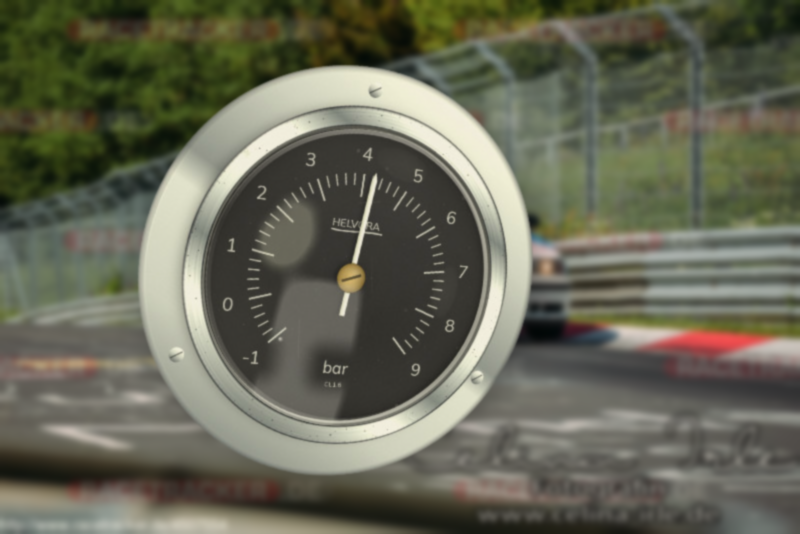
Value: value=4.2 unit=bar
